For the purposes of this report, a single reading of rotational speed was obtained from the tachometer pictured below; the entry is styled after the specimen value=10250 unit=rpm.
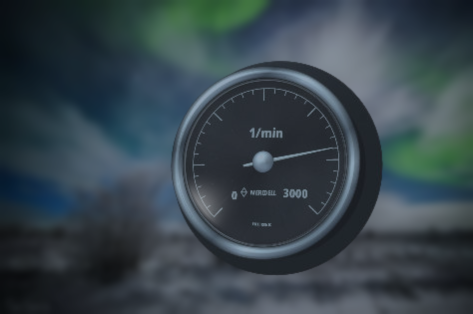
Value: value=2400 unit=rpm
